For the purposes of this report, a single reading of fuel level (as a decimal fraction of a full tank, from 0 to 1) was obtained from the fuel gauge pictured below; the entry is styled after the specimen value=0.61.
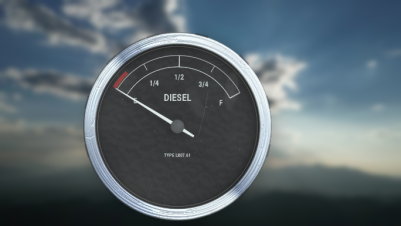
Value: value=0
